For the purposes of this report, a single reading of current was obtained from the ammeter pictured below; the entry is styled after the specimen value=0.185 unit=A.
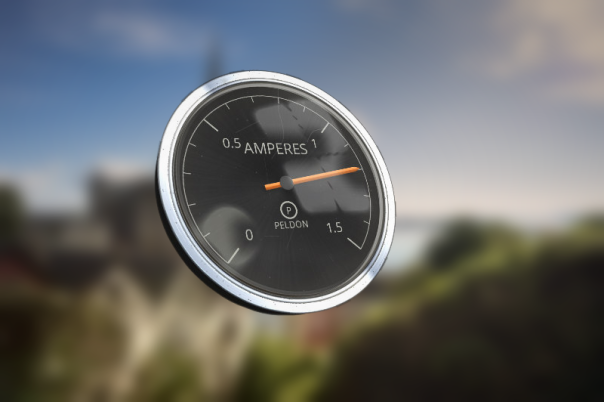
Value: value=1.2 unit=A
